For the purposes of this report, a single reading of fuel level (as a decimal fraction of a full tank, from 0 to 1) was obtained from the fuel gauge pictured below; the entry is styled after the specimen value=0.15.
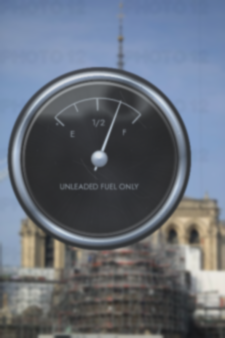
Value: value=0.75
